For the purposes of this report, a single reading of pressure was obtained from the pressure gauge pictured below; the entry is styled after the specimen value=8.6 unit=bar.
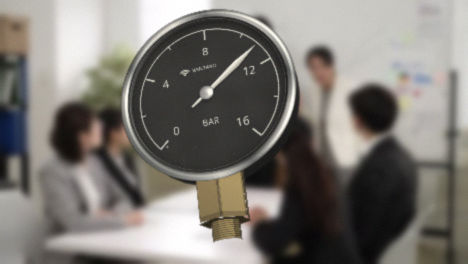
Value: value=11 unit=bar
